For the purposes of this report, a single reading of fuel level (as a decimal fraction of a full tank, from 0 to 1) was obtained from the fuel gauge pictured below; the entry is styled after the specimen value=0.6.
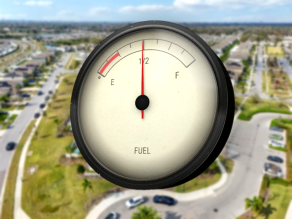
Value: value=0.5
